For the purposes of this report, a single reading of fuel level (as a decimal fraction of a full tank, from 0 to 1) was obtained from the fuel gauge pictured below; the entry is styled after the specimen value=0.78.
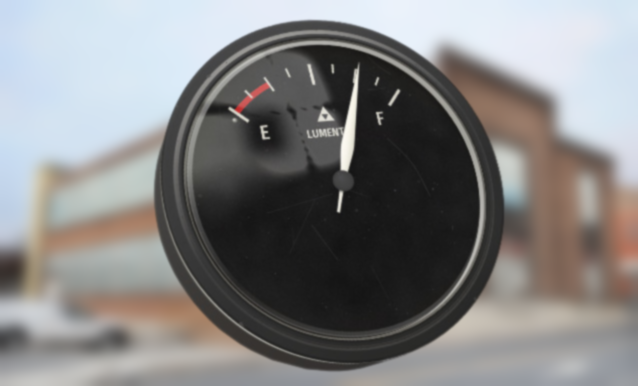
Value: value=0.75
